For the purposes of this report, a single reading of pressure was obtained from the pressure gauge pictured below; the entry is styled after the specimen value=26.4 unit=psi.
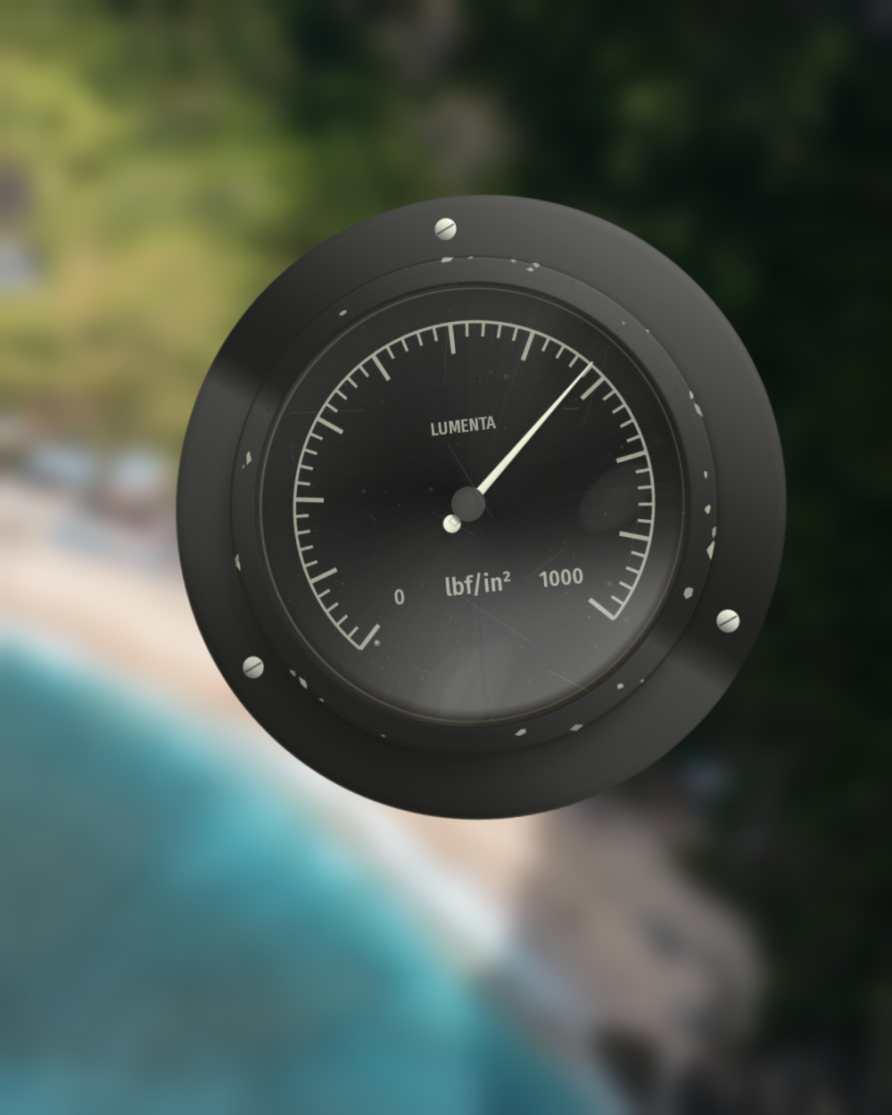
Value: value=680 unit=psi
